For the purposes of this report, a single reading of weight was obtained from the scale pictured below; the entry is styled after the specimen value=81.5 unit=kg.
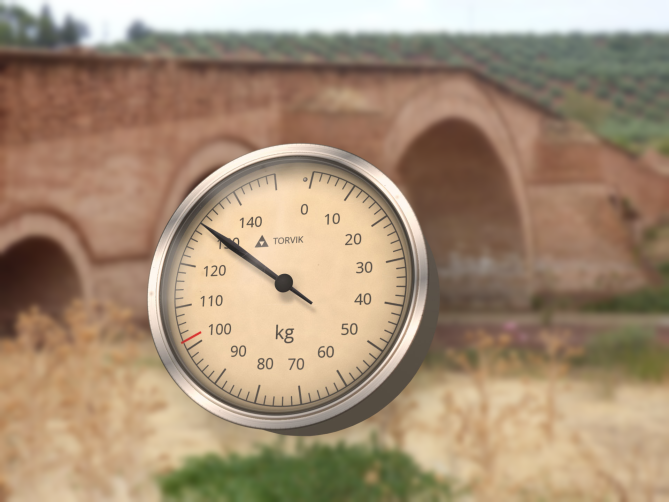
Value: value=130 unit=kg
